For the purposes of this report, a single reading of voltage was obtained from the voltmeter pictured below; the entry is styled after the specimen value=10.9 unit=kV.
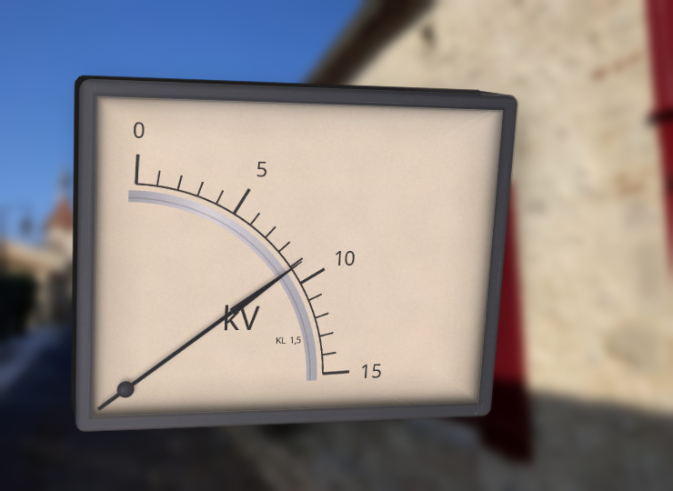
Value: value=9 unit=kV
